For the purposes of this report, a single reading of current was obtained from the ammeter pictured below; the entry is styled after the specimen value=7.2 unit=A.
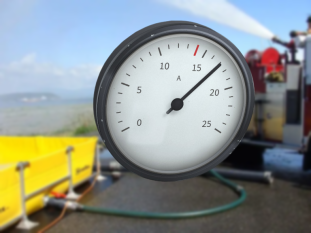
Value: value=17 unit=A
